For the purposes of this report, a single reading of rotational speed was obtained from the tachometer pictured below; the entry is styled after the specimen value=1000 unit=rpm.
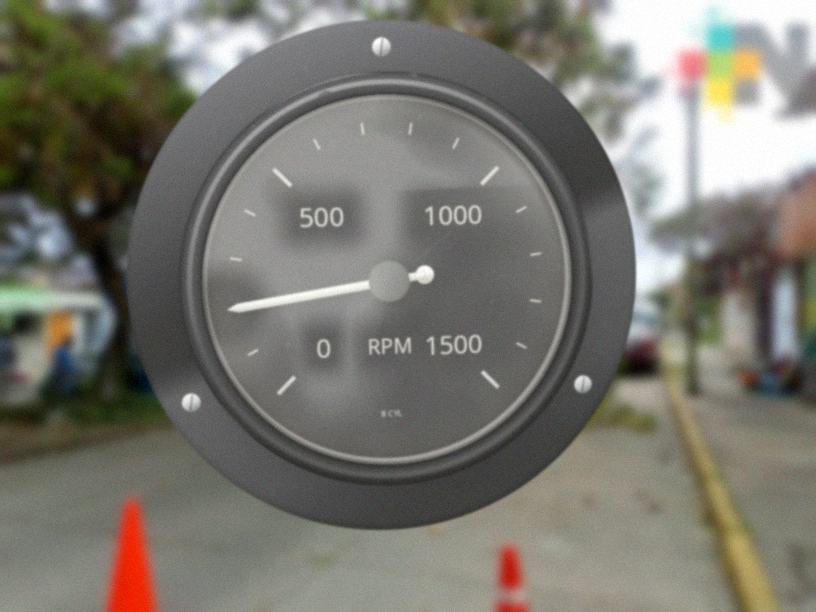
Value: value=200 unit=rpm
